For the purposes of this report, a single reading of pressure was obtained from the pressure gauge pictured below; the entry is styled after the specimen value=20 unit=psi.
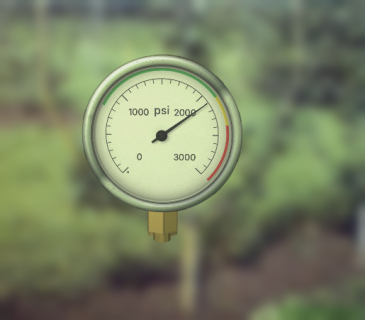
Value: value=2100 unit=psi
